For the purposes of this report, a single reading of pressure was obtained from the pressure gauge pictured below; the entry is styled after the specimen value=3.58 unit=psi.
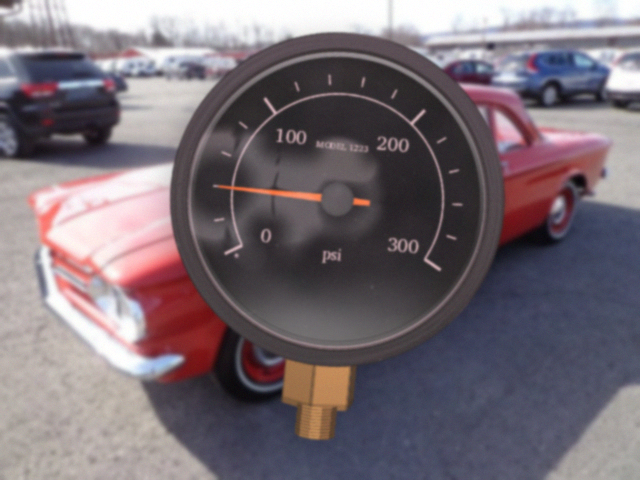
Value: value=40 unit=psi
